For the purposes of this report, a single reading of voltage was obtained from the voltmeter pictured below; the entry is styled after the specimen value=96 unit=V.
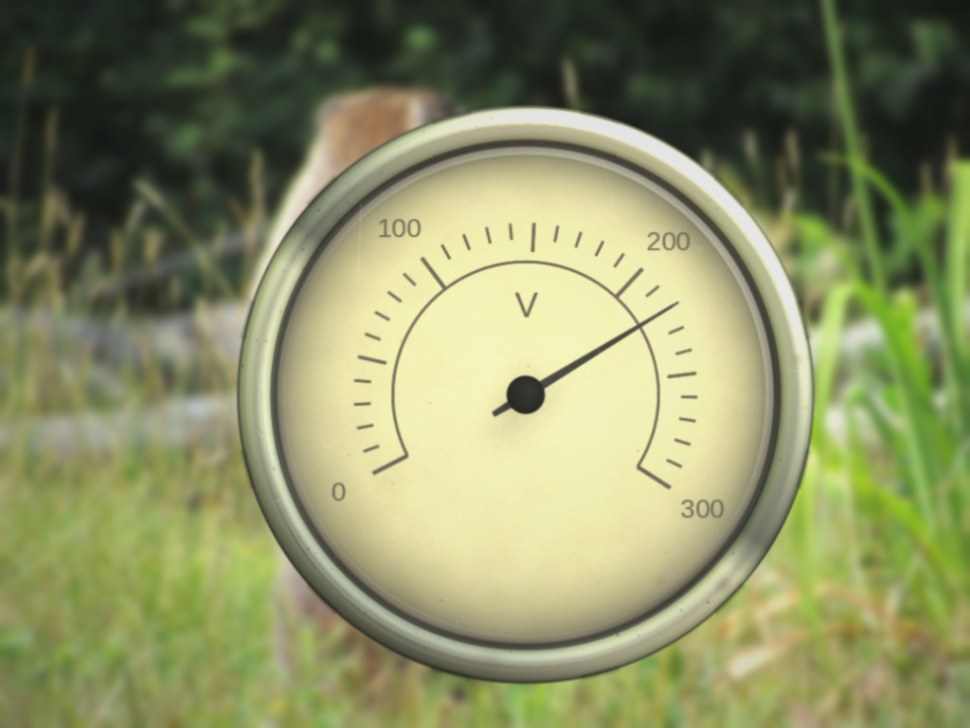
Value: value=220 unit=V
